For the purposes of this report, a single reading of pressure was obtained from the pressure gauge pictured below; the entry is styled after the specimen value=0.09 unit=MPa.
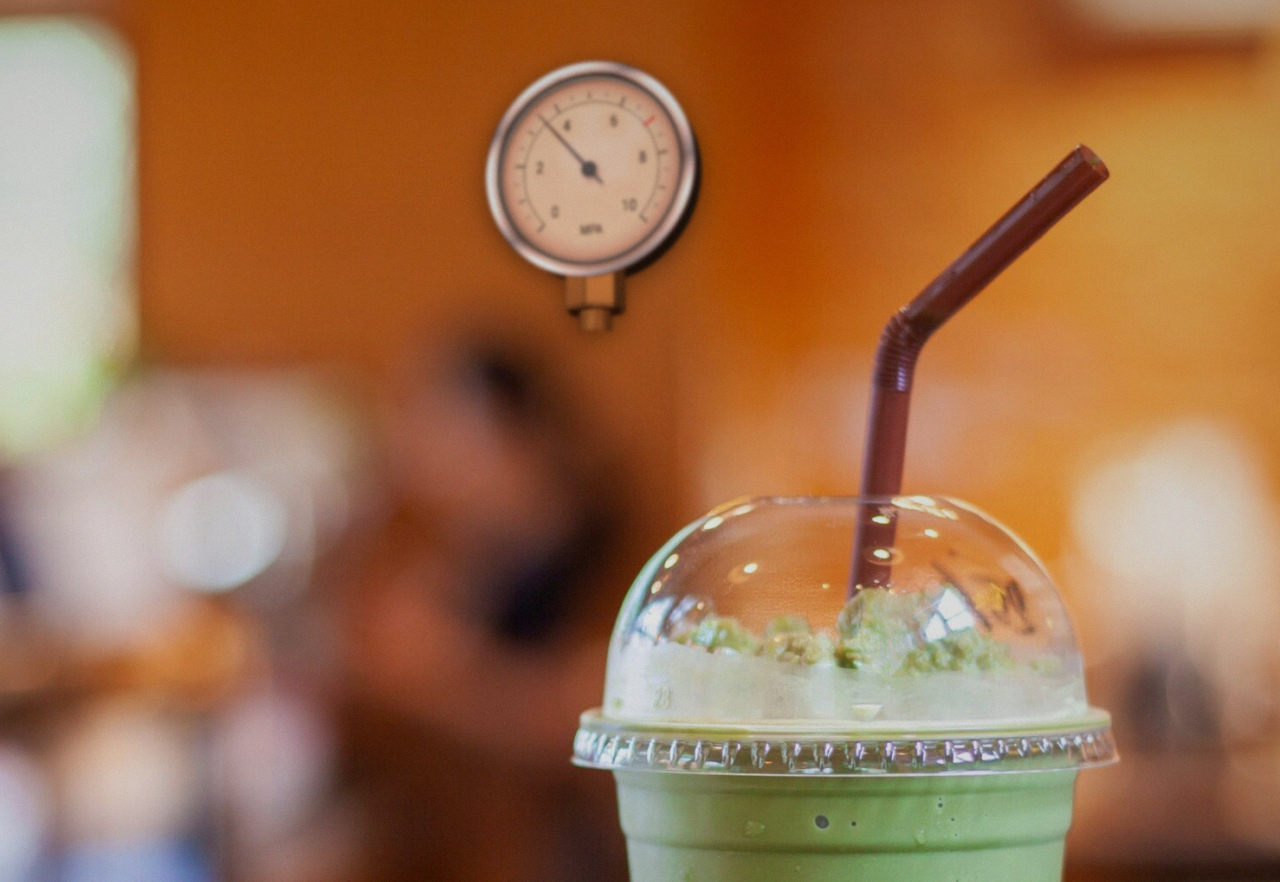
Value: value=3.5 unit=MPa
